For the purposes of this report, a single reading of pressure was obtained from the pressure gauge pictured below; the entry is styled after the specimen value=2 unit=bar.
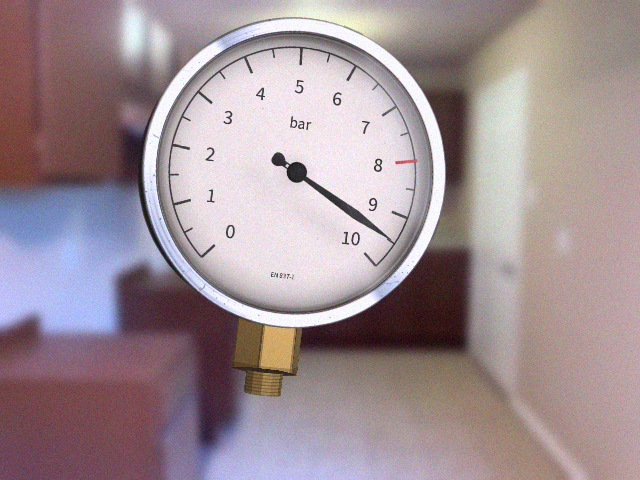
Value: value=9.5 unit=bar
